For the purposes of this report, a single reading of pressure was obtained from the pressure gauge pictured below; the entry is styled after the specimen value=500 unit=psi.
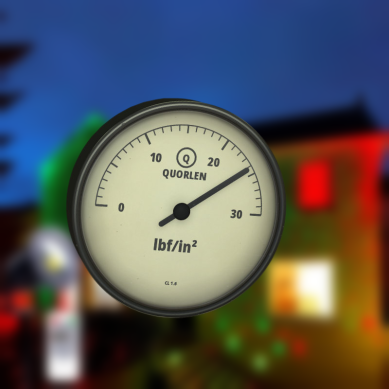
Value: value=24 unit=psi
